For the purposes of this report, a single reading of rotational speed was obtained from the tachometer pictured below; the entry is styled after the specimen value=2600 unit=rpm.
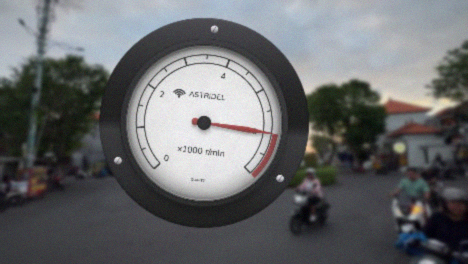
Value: value=6000 unit=rpm
